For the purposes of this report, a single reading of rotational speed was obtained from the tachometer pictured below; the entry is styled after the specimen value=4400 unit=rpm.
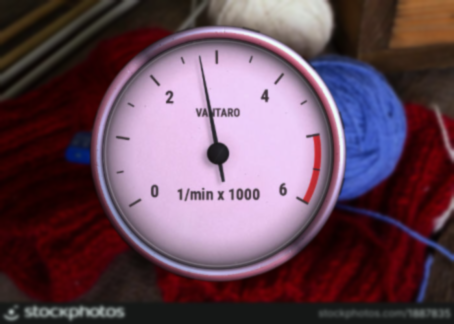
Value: value=2750 unit=rpm
